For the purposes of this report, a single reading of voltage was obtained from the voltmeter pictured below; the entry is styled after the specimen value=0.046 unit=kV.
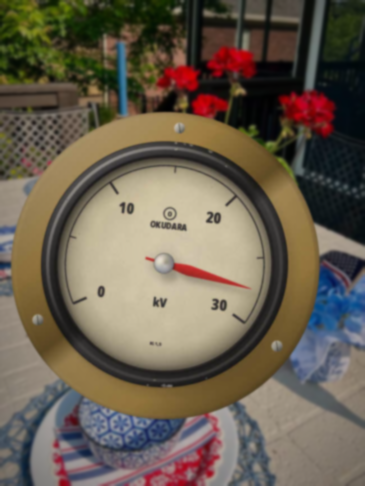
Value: value=27.5 unit=kV
